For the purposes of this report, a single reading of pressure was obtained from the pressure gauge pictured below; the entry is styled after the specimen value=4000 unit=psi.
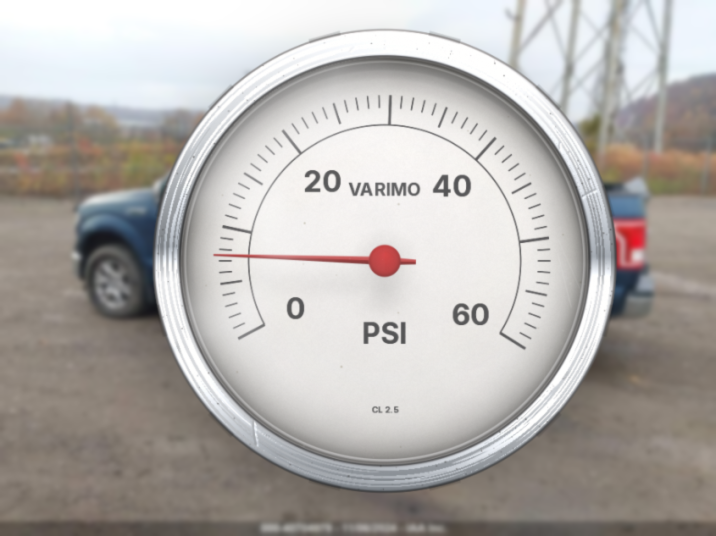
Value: value=7.5 unit=psi
